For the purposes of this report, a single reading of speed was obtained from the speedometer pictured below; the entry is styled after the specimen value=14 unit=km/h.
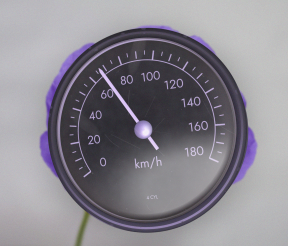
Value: value=67.5 unit=km/h
